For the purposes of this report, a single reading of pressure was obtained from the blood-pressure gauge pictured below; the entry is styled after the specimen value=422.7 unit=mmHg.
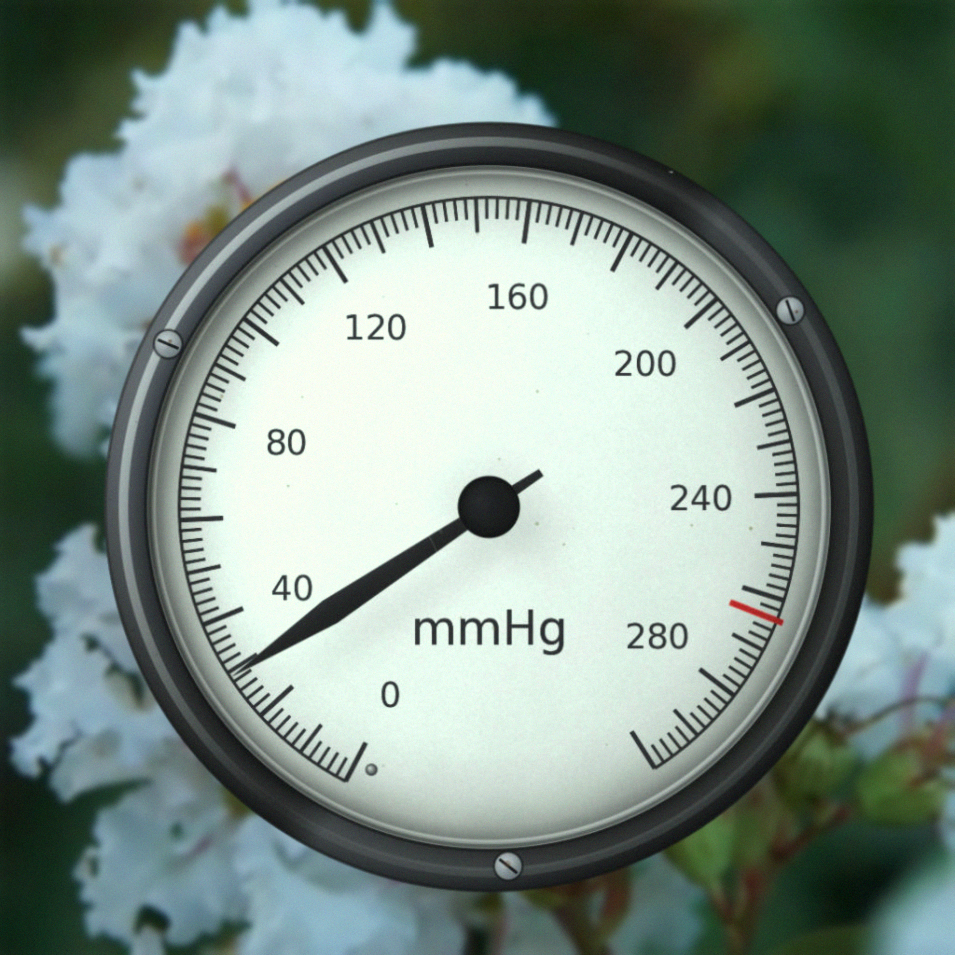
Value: value=29 unit=mmHg
